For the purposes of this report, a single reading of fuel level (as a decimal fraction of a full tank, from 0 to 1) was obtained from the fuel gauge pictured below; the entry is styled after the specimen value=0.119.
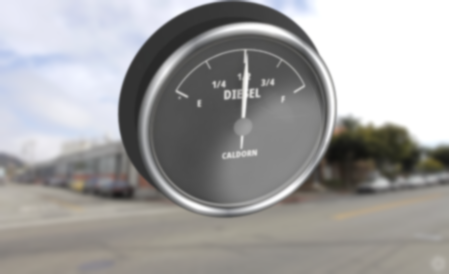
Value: value=0.5
